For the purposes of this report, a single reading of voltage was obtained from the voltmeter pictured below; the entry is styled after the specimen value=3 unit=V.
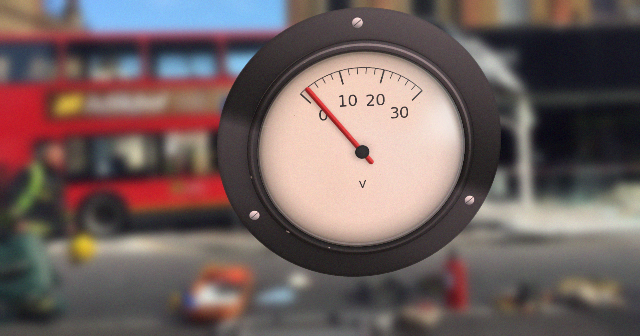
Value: value=2 unit=V
